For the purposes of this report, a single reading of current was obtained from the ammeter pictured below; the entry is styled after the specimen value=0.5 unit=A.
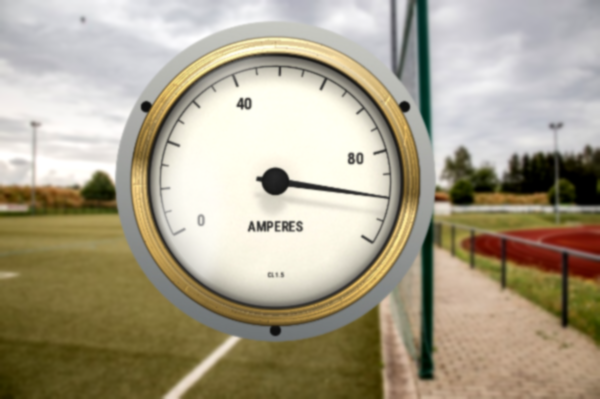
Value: value=90 unit=A
